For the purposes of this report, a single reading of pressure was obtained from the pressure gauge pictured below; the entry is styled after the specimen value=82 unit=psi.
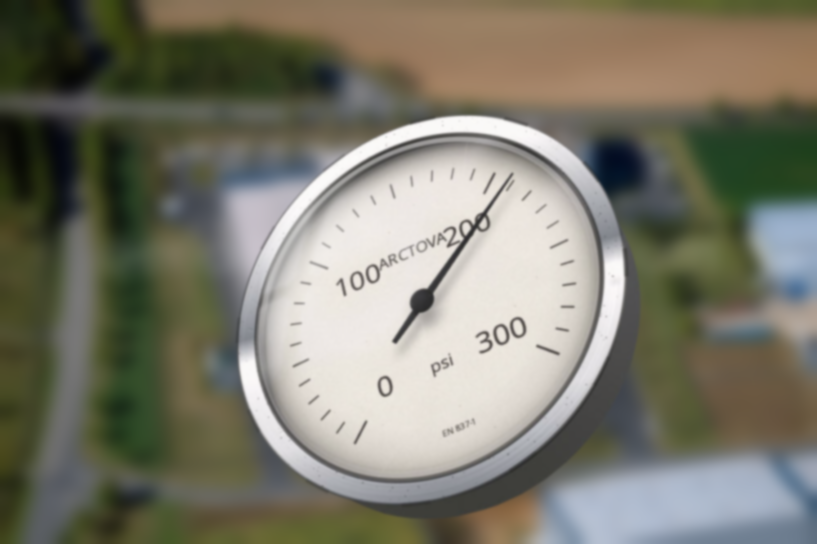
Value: value=210 unit=psi
